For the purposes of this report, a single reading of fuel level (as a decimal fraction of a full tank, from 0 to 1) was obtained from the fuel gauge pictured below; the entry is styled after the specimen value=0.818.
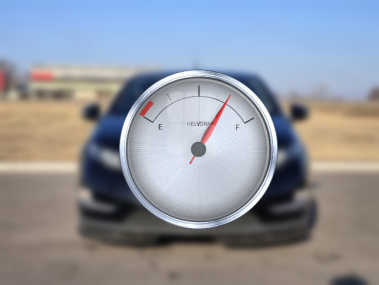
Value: value=0.75
